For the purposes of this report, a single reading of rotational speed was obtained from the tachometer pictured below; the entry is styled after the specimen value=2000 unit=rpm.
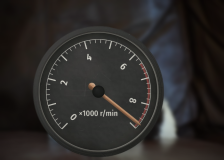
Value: value=8800 unit=rpm
